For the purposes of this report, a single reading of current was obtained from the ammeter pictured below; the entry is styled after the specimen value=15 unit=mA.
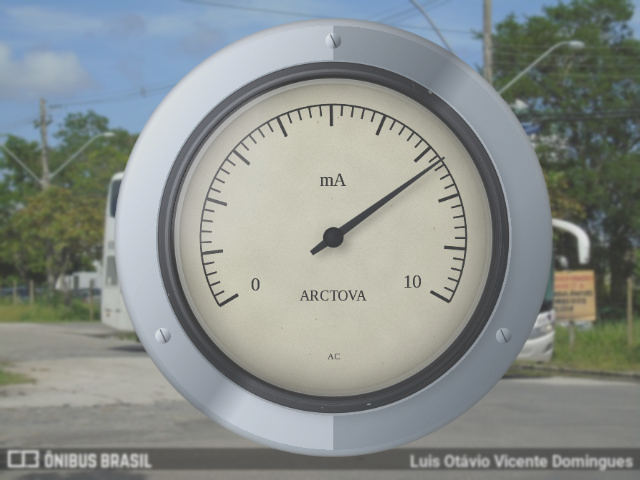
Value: value=7.3 unit=mA
